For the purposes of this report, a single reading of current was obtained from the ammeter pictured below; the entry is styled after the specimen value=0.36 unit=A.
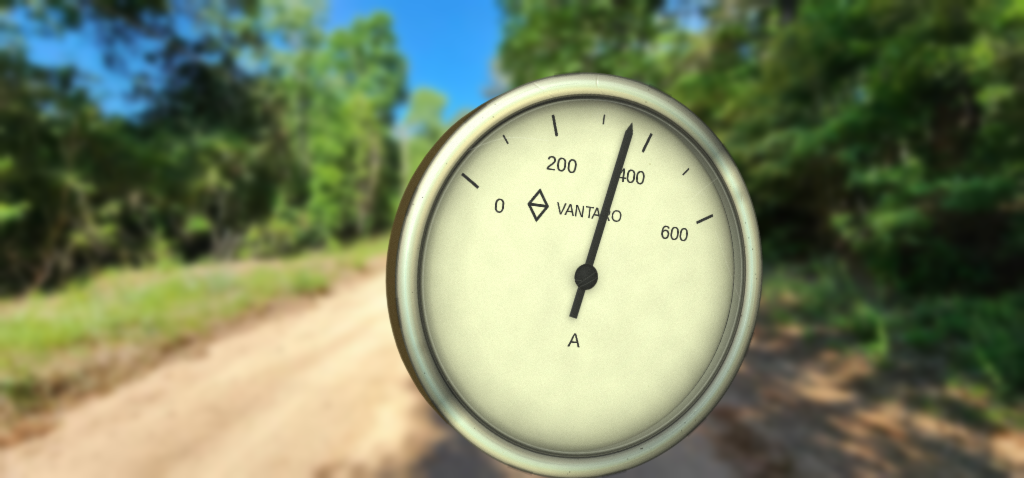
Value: value=350 unit=A
